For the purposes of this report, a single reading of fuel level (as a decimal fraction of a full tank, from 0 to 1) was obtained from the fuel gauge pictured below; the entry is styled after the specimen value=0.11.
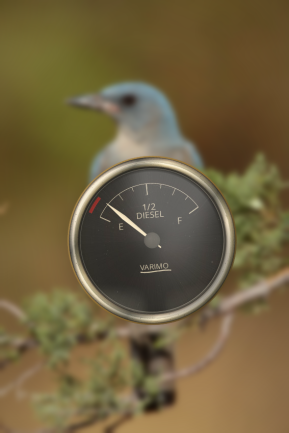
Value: value=0.125
